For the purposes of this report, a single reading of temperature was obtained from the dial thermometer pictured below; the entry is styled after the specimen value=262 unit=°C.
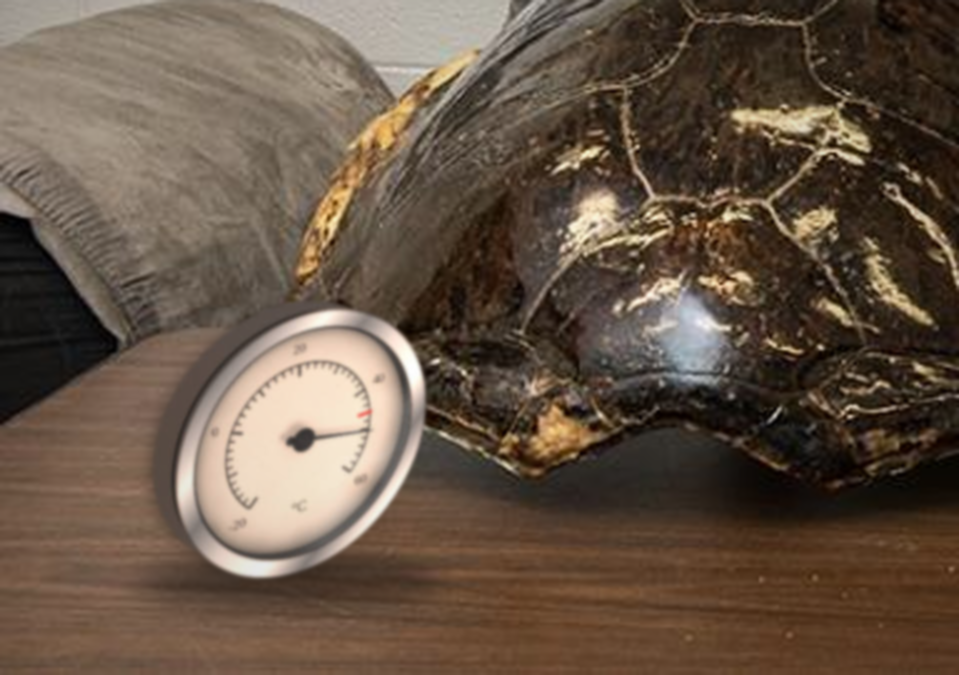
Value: value=50 unit=°C
